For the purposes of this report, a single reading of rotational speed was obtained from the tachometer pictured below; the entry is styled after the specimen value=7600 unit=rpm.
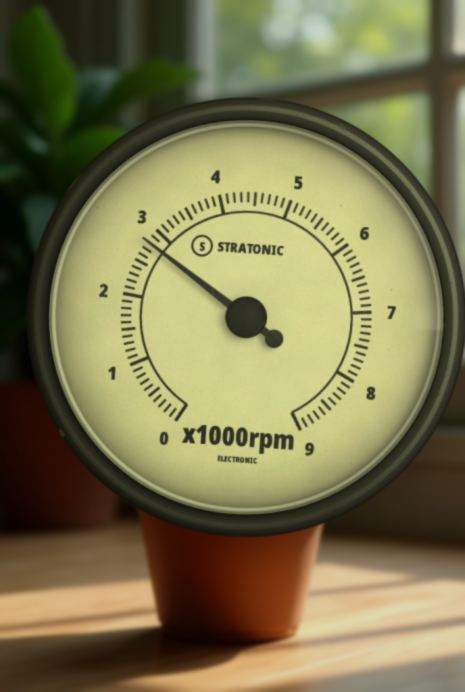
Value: value=2800 unit=rpm
